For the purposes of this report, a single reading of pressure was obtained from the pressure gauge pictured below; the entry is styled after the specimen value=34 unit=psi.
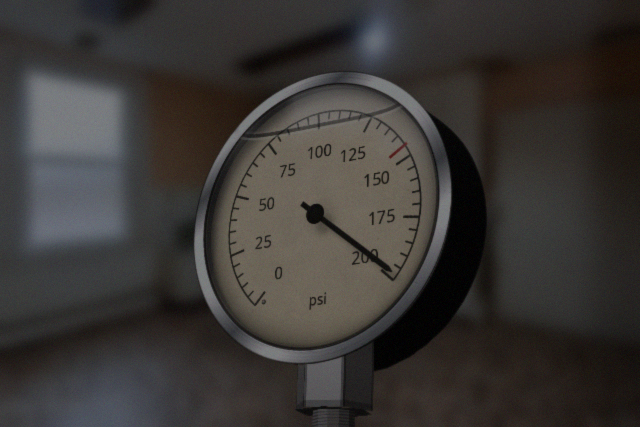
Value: value=197.5 unit=psi
